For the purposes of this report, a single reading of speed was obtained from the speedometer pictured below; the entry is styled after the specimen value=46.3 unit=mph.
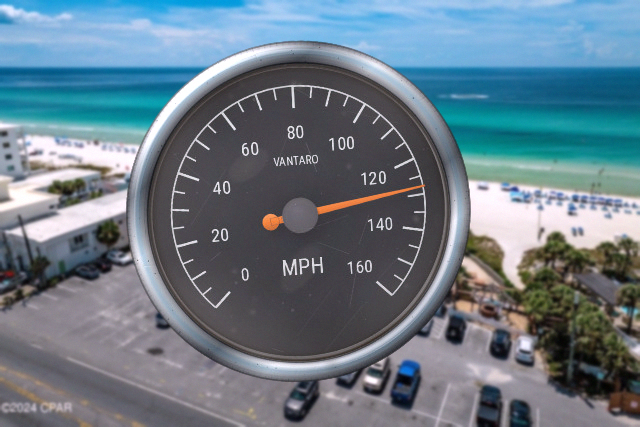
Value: value=127.5 unit=mph
